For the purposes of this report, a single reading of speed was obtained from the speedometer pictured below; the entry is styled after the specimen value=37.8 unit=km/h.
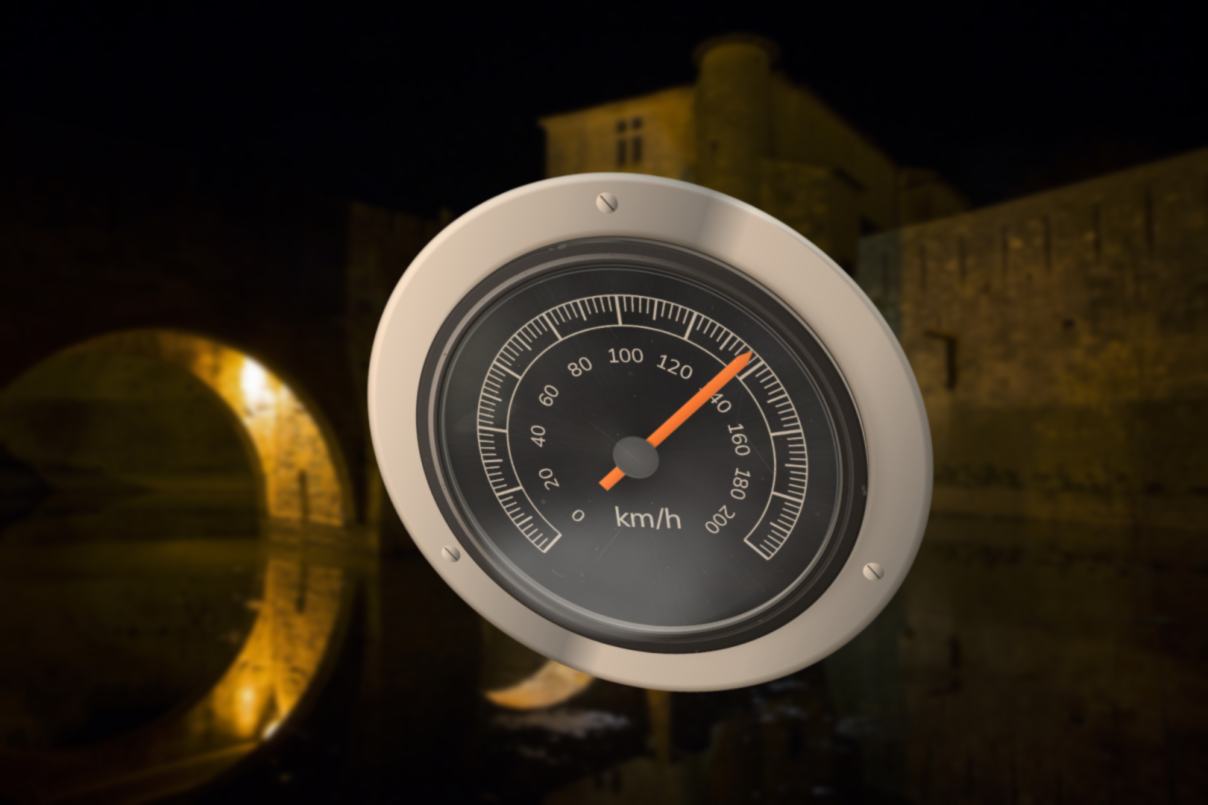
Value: value=136 unit=km/h
